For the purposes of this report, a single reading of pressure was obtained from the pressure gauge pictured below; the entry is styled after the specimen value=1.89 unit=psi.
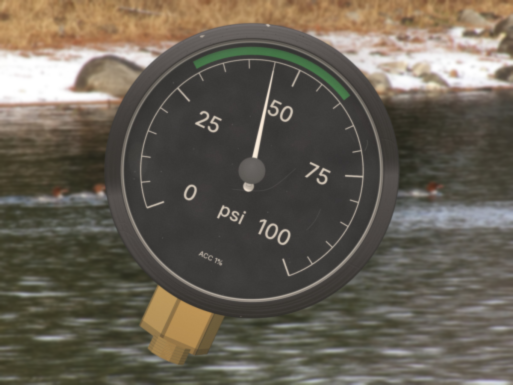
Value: value=45 unit=psi
